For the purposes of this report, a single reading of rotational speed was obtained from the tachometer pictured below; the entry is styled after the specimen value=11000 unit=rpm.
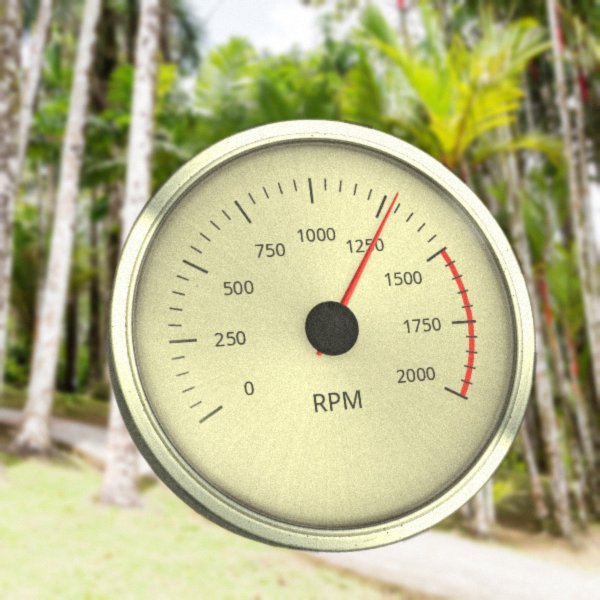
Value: value=1275 unit=rpm
